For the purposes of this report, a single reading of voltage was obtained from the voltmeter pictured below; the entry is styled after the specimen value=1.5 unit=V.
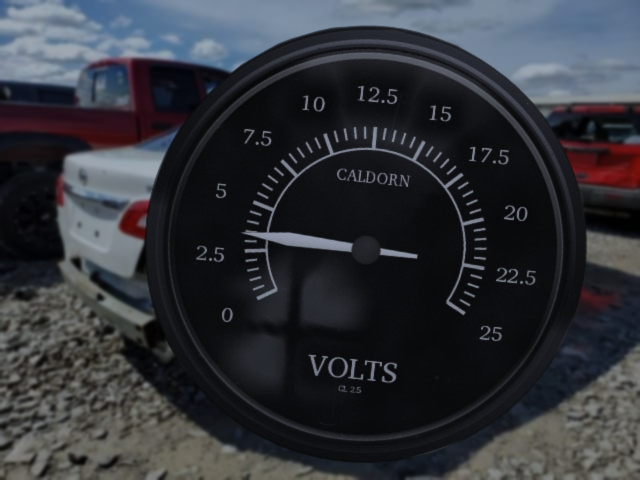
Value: value=3.5 unit=V
